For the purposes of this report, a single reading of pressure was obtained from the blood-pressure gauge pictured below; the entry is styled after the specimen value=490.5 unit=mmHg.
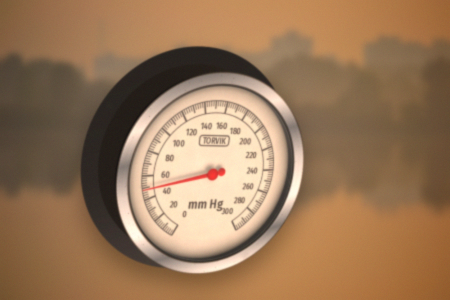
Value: value=50 unit=mmHg
